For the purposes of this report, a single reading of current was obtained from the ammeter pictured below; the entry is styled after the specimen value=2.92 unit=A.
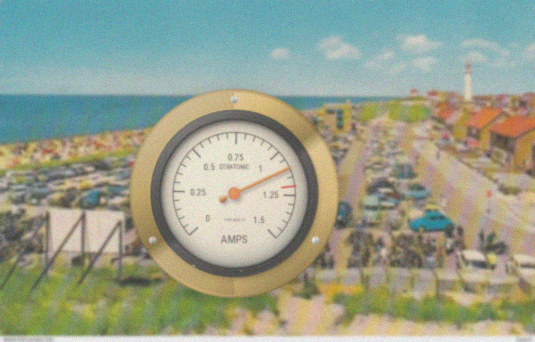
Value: value=1.1 unit=A
